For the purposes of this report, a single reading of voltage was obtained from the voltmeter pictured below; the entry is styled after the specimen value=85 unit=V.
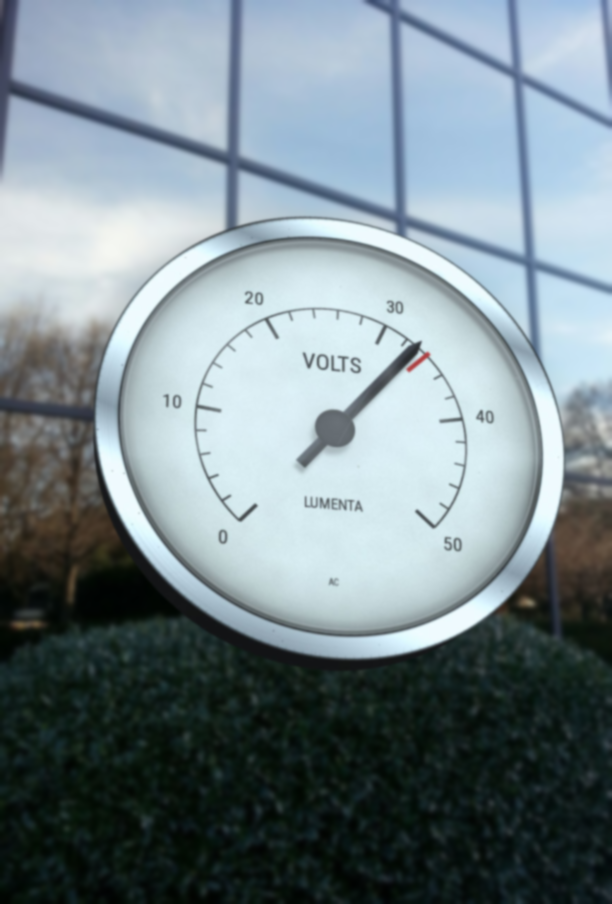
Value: value=33 unit=V
